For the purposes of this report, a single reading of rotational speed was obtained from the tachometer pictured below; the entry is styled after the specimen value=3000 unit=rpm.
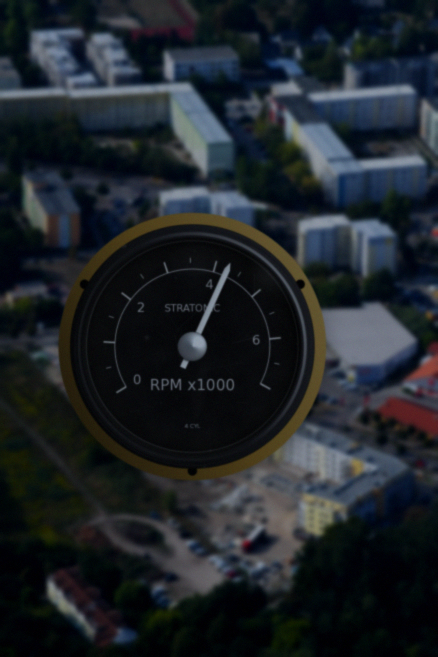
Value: value=4250 unit=rpm
